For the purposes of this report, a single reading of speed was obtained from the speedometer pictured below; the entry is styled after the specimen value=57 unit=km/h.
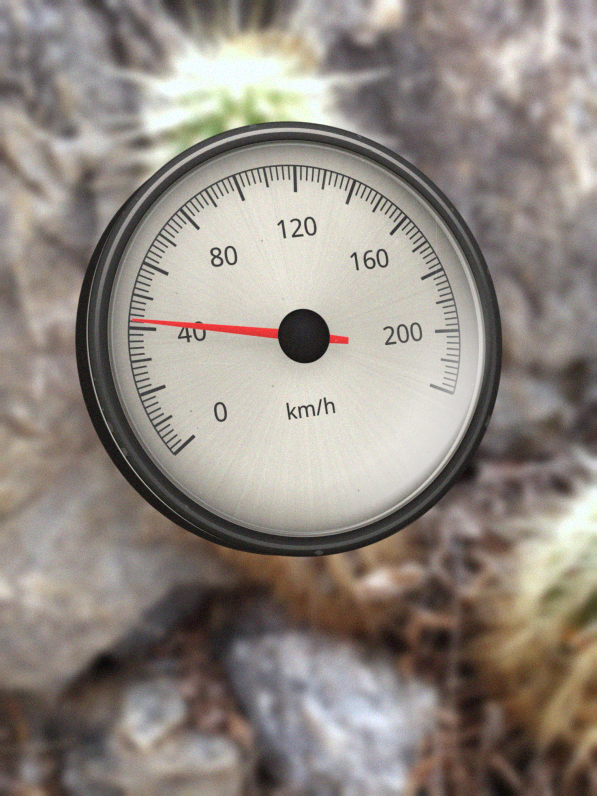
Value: value=42 unit=km/h
